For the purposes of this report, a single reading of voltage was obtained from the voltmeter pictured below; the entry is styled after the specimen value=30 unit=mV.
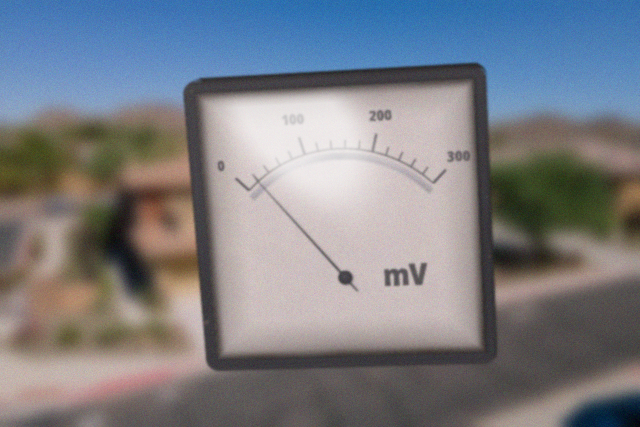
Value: value=20 unit=mV
